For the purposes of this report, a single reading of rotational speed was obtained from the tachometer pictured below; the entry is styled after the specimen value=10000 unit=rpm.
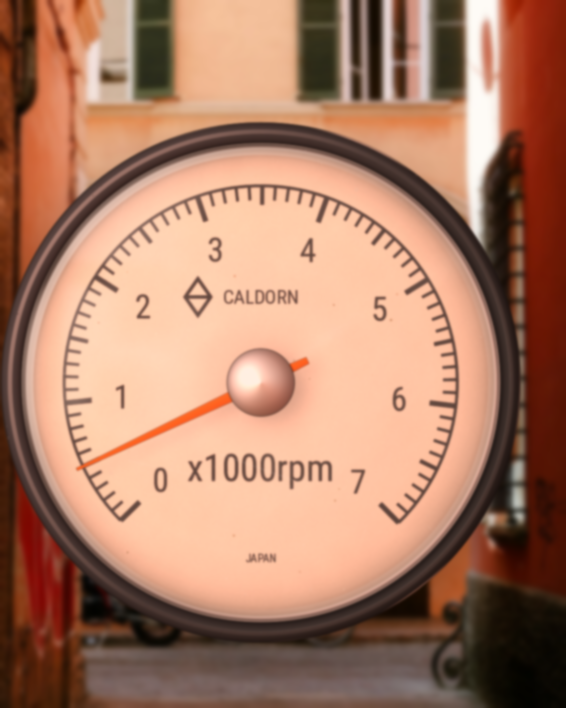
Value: value=500 unit=rpm
